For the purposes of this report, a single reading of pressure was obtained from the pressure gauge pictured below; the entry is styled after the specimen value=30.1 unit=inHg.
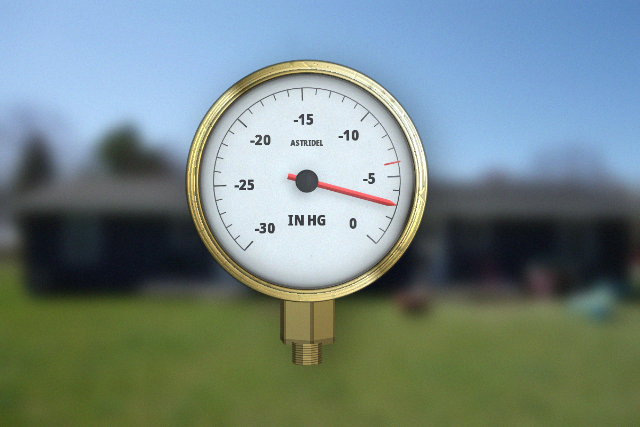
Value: value=-3 unit=inHg
